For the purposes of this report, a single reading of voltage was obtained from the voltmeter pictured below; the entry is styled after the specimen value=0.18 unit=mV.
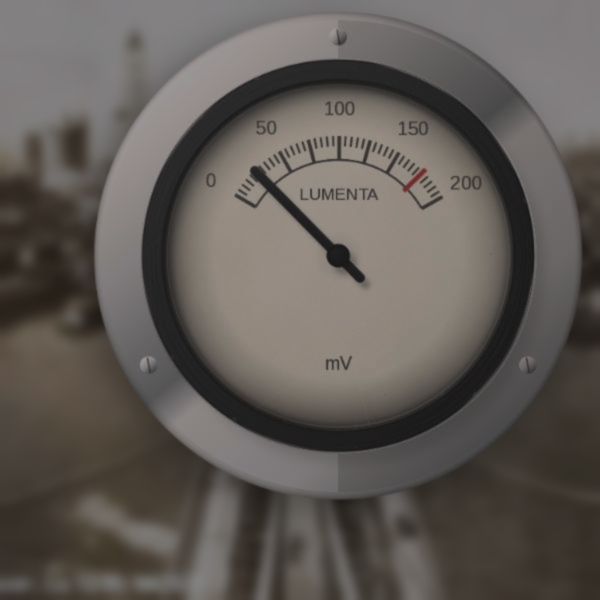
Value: value=25 unit=mV
